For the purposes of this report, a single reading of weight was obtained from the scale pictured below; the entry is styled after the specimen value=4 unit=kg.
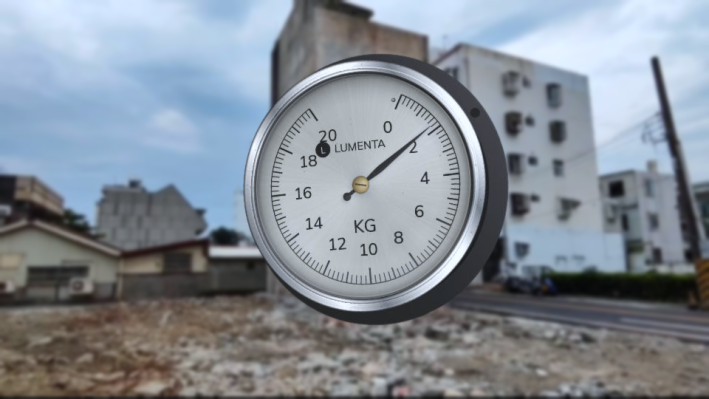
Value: value=1.8 unit=kg
